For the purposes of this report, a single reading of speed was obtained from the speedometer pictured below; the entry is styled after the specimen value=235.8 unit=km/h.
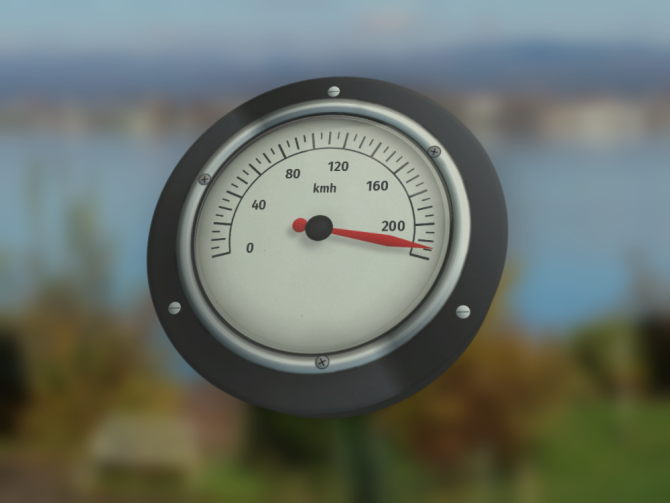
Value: value=215 unit=km/h
